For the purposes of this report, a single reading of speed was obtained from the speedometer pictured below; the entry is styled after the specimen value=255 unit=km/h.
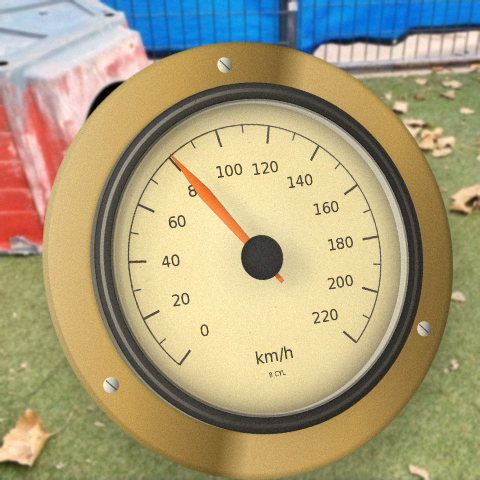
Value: value=80 unit=km/h
